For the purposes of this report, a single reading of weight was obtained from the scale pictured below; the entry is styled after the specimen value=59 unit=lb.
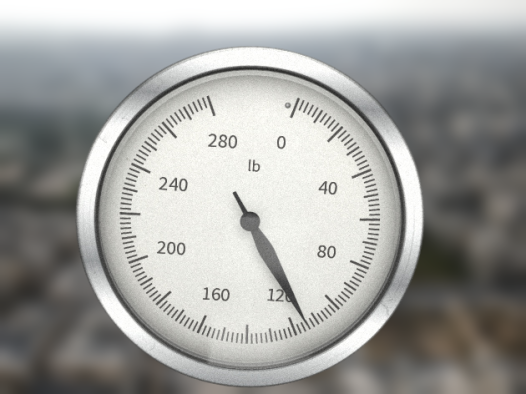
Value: value=114 unit=lb
